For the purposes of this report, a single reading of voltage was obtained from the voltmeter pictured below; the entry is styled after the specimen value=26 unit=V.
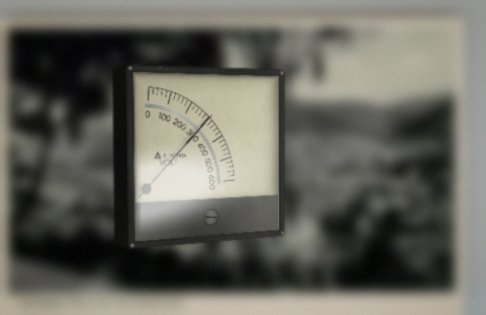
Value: value=300 unit=V
